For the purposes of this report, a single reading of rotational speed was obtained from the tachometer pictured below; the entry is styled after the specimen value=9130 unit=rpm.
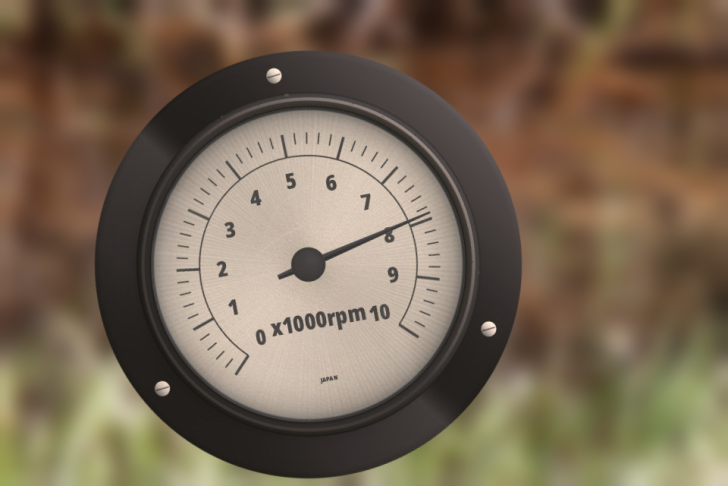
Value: value=7900 unit=rpm
